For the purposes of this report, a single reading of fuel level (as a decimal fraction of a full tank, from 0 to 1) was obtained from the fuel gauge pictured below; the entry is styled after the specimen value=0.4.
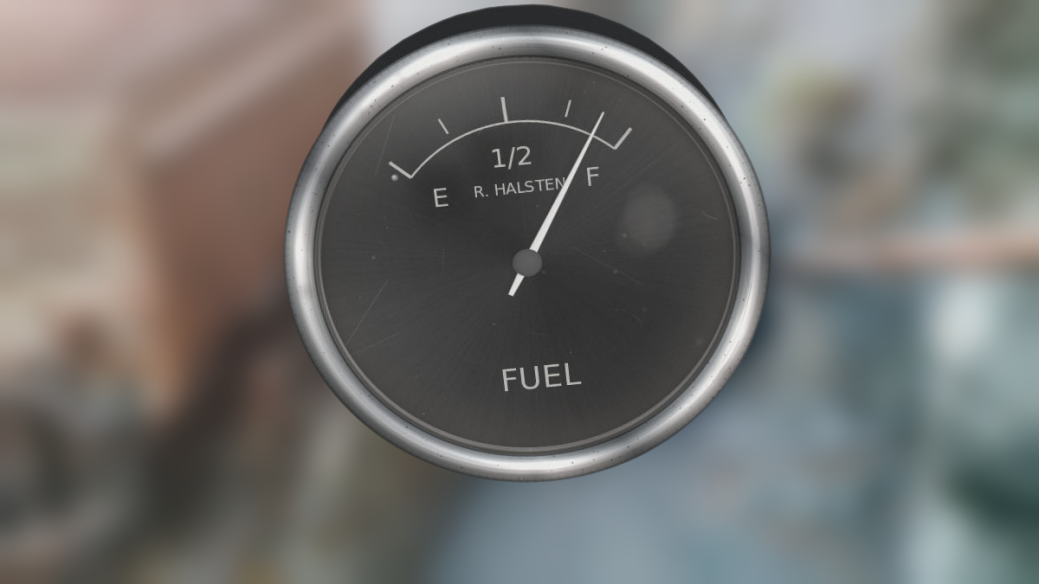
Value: value=0.875
